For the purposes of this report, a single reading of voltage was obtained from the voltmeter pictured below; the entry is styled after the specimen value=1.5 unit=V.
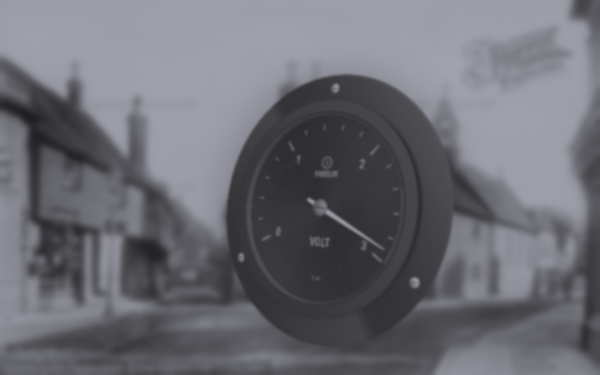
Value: value=2.9 unit=V
